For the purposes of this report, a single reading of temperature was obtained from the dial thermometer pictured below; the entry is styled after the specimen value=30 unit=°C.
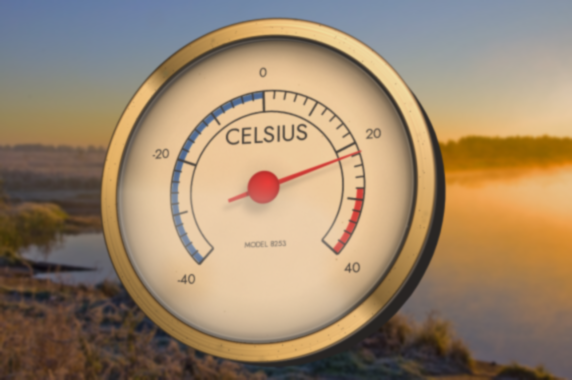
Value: value=22 unit=°C
